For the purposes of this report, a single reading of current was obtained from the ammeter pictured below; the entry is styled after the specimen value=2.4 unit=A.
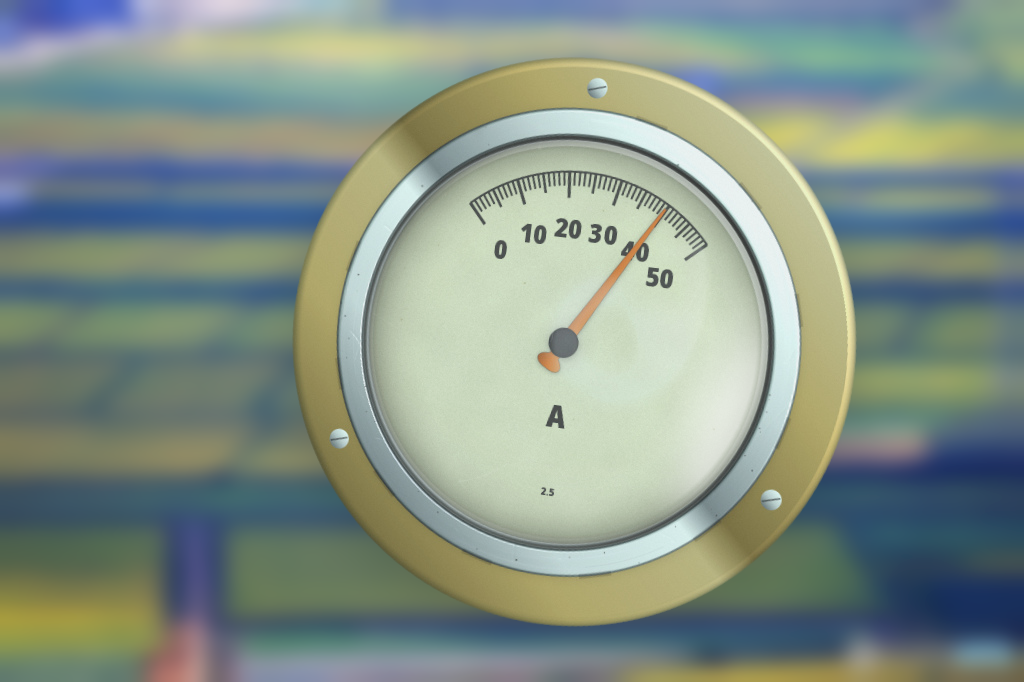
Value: value=40 unit=A
